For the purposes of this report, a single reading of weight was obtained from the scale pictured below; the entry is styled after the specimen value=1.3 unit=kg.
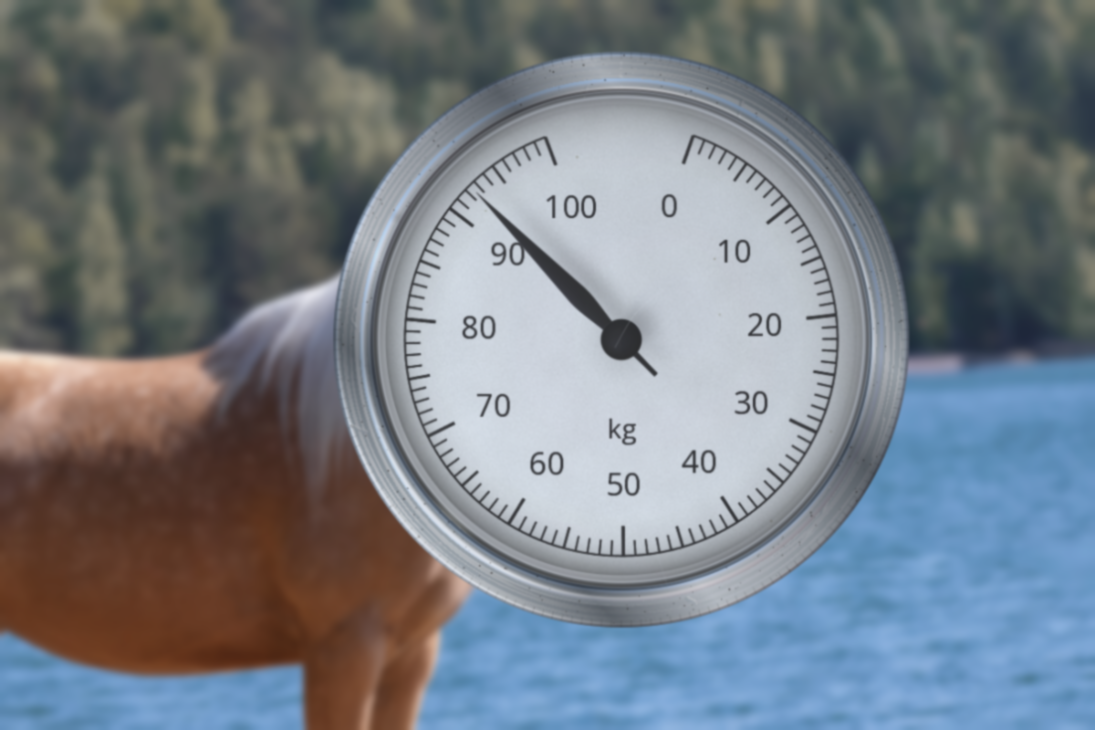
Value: value=92.5 unit=kg
